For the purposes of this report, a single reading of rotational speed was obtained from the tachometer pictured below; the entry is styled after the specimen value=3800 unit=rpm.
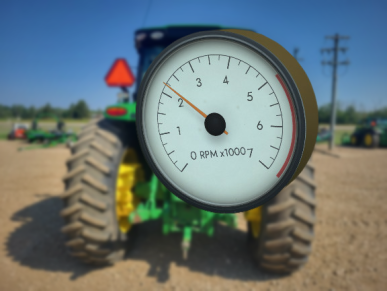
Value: value=2250 unit=rpm
